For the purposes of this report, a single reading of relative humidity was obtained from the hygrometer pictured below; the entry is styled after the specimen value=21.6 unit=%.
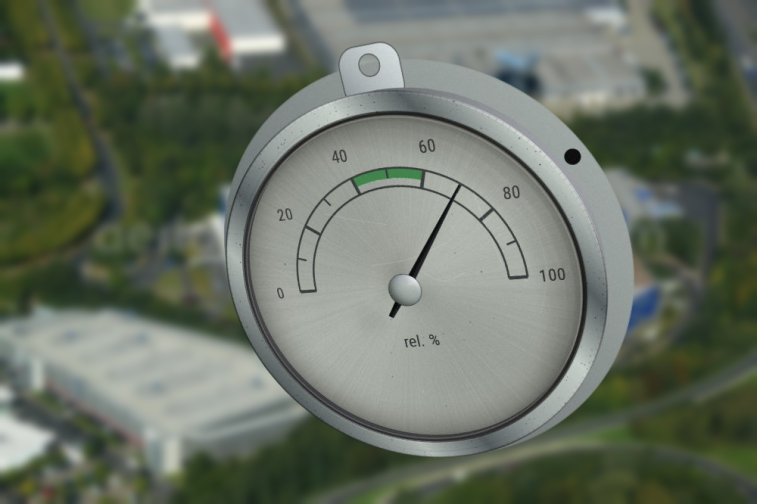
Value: value=70 unit=%
